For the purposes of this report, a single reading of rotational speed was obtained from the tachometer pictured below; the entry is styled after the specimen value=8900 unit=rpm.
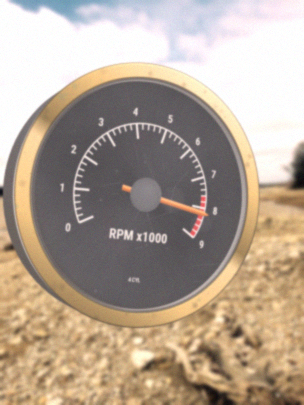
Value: value=8200 unit=rpm
